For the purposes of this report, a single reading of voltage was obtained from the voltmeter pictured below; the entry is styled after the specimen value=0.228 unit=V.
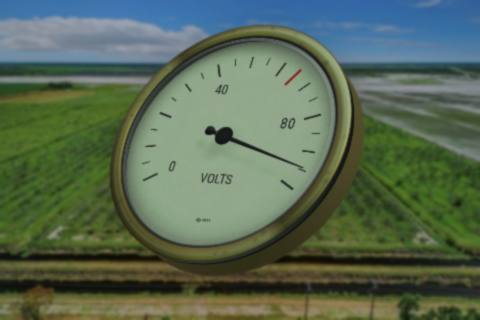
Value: value=95 unit=V
